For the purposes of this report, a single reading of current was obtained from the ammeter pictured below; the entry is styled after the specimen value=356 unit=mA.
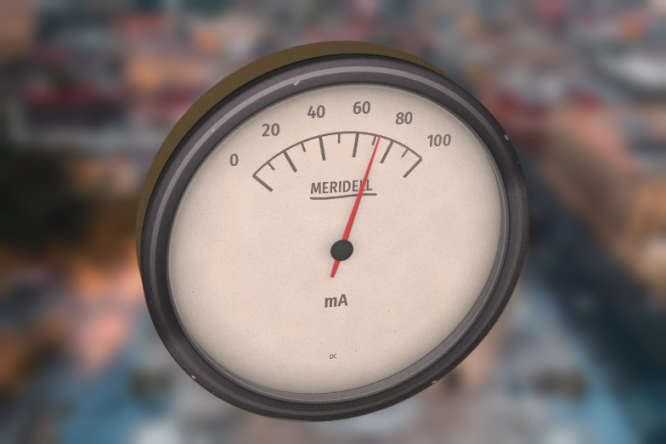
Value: value=70 unit=mA
